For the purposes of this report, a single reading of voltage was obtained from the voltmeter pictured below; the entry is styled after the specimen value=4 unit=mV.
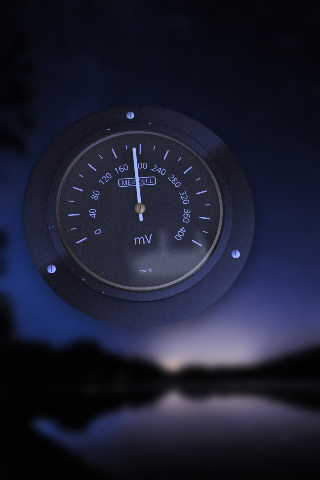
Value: value=190 unit=mV
